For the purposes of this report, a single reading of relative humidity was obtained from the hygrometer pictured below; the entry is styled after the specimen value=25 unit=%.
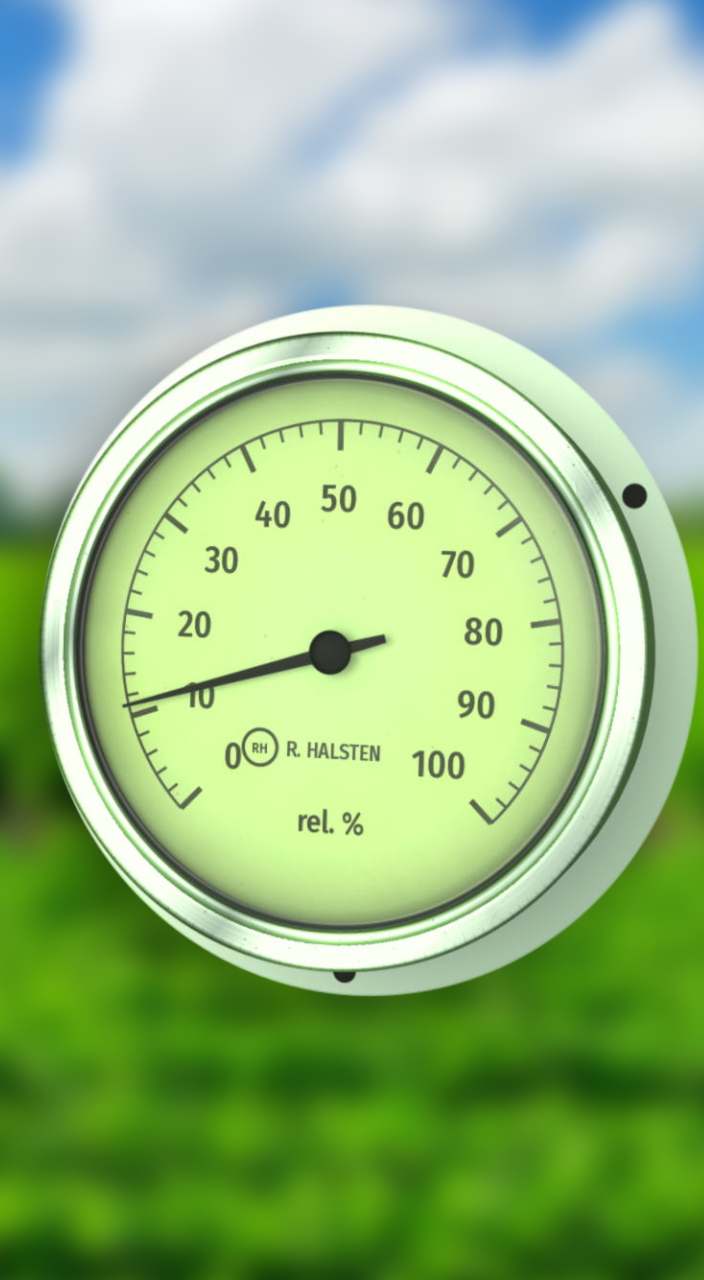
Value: value=11 unit=%
